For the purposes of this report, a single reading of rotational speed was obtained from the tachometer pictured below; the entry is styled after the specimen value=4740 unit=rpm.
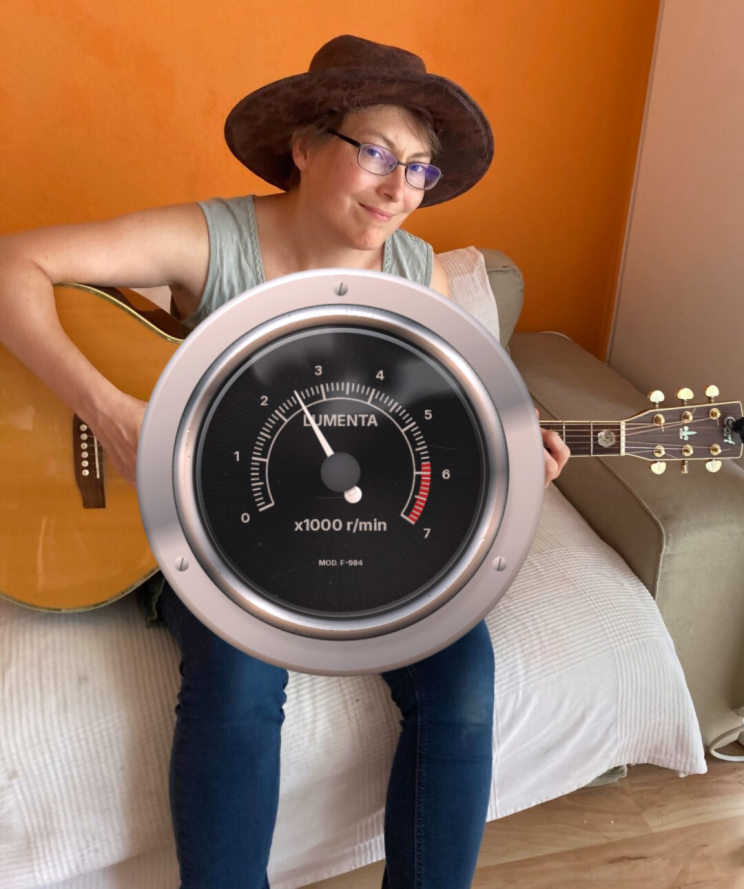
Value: value=2500 unit=rpm
